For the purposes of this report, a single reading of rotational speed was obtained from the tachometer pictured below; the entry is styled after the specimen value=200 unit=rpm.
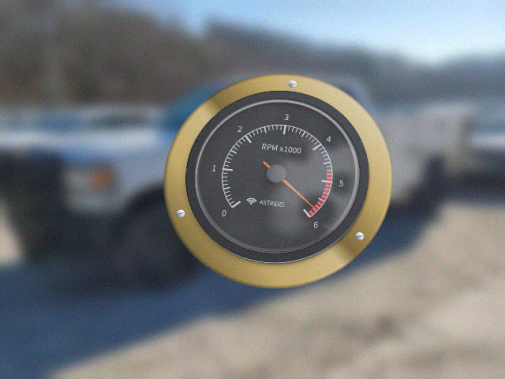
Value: value=5800 unit=rpm
